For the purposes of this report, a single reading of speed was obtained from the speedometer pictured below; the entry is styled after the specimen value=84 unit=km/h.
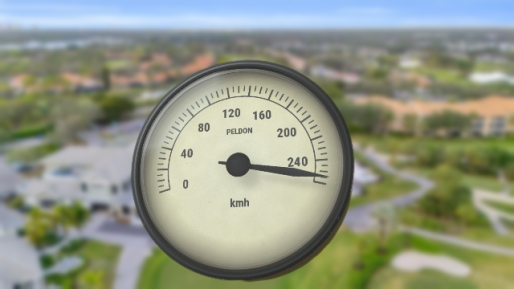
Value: value=255 unit=km/h
